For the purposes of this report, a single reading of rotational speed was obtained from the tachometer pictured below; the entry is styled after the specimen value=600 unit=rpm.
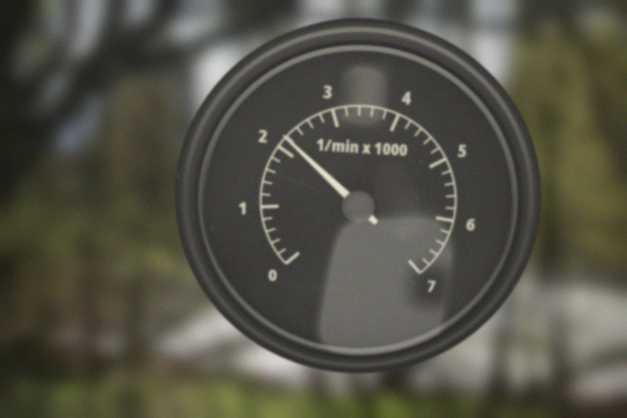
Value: value=2200 unit=rpm
